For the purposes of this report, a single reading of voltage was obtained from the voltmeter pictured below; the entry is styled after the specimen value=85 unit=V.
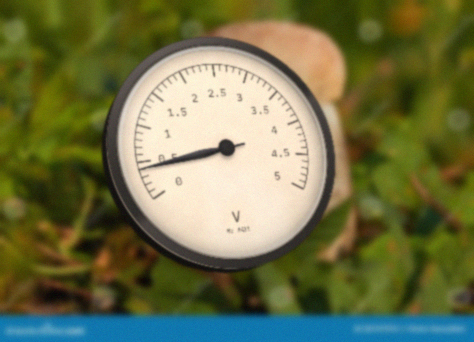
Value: value=0.4 unit=V
